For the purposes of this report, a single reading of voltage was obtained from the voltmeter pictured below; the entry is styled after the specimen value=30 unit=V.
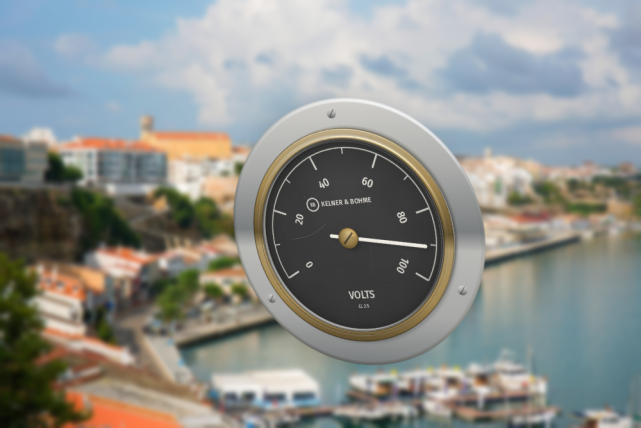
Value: value=90 unit=V
